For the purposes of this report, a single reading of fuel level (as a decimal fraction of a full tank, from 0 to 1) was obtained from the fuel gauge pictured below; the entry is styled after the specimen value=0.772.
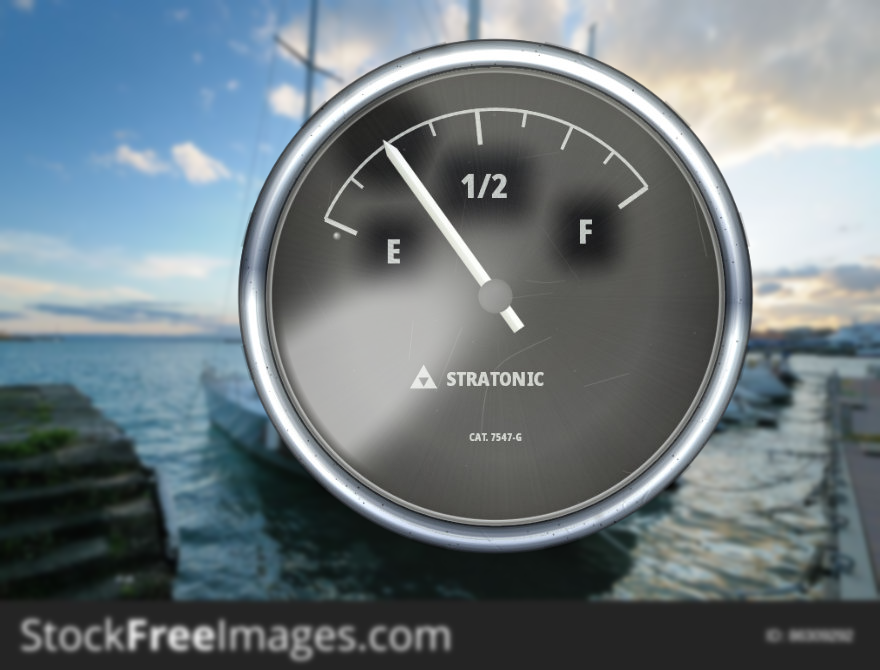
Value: value=0.25
